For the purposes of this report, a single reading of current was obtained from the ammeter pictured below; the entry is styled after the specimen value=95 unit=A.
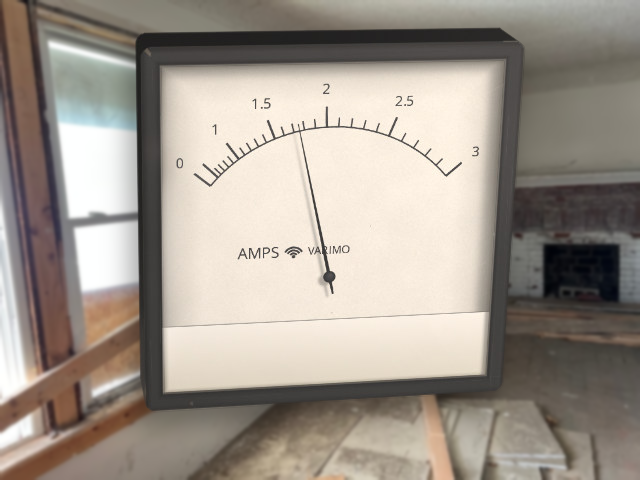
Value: value=1.75 unit=A
